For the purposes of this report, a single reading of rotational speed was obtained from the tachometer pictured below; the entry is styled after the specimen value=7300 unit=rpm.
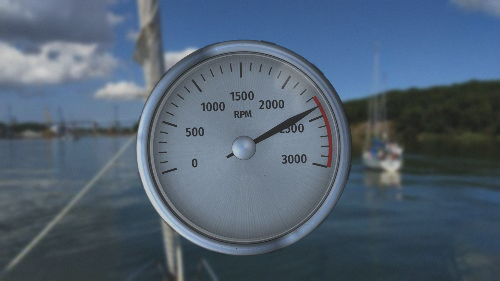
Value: value=2400 unit=rpm
